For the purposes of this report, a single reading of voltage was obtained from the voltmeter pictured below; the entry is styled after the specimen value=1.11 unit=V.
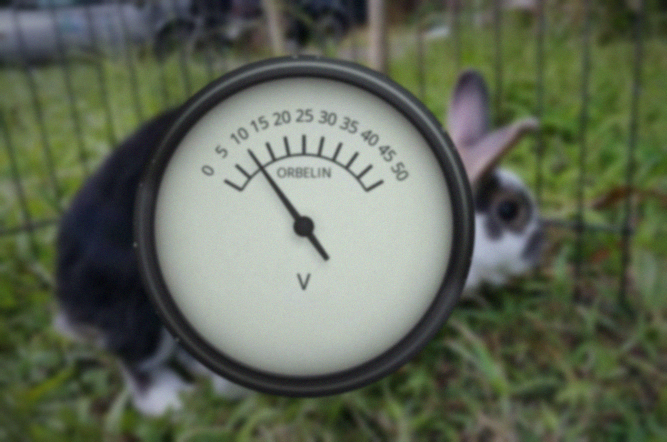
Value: value=10 unit=V
